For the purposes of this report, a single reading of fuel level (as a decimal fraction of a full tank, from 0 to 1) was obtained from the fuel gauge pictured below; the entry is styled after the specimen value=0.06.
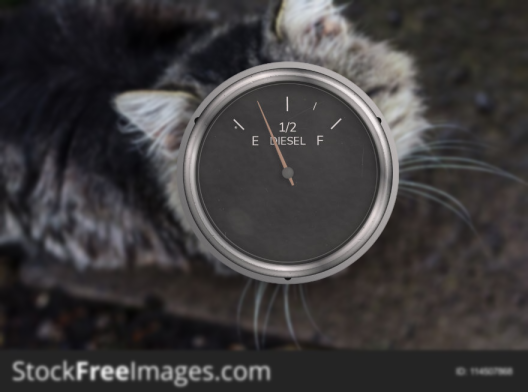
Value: value=0.25
